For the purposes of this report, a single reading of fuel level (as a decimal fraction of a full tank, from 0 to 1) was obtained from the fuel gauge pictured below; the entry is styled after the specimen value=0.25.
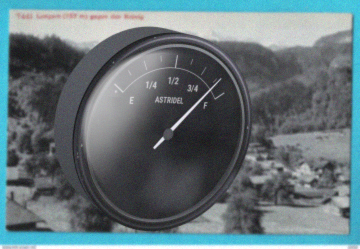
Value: value=0.875
